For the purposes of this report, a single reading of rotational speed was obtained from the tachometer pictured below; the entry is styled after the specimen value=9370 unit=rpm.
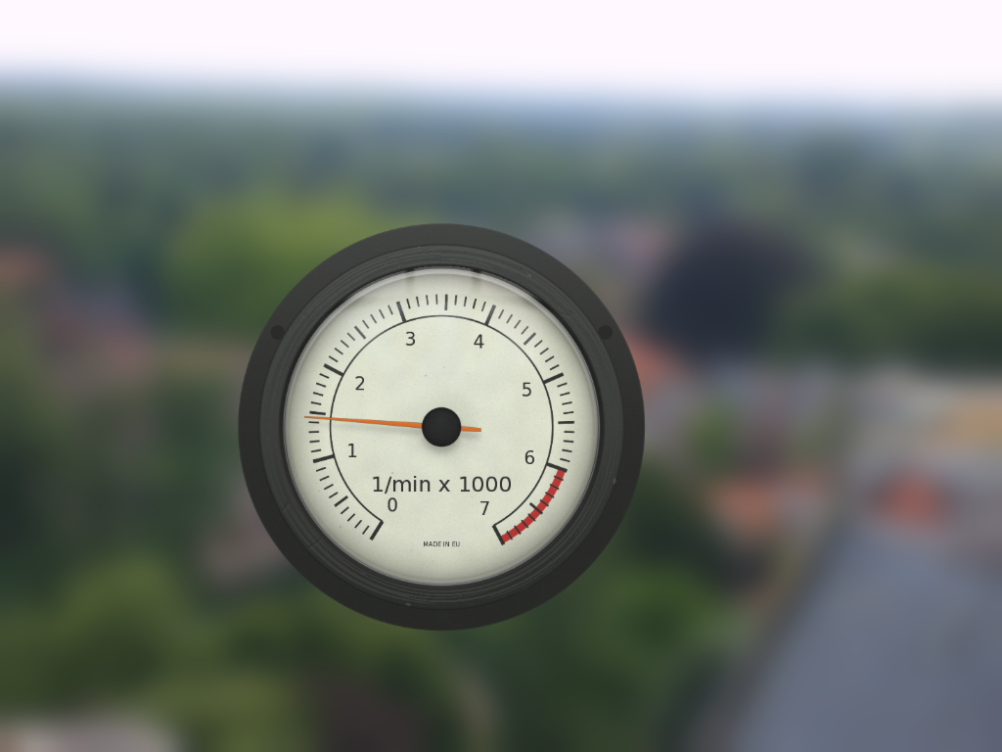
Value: value=1450 unit=rpm
